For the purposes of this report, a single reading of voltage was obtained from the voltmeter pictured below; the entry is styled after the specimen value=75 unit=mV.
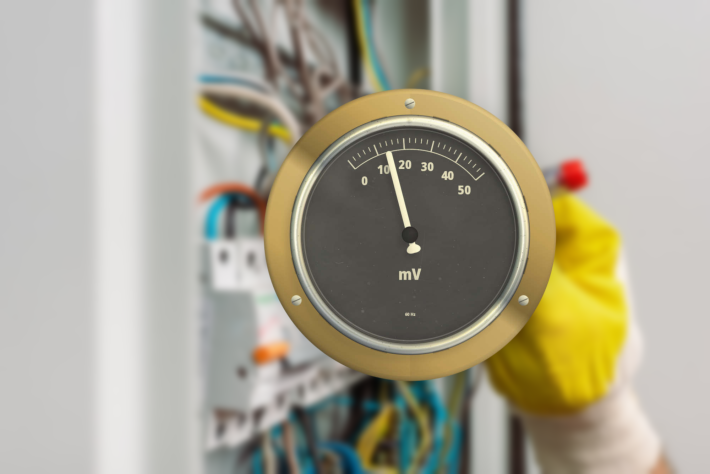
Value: value=14 unit=mV
